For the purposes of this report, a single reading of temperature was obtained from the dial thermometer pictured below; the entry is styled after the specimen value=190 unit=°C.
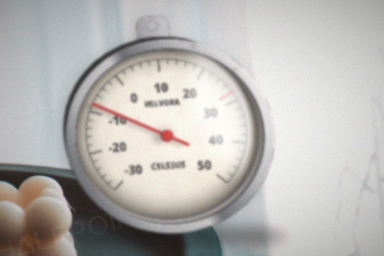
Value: value=-8 unit=°C
